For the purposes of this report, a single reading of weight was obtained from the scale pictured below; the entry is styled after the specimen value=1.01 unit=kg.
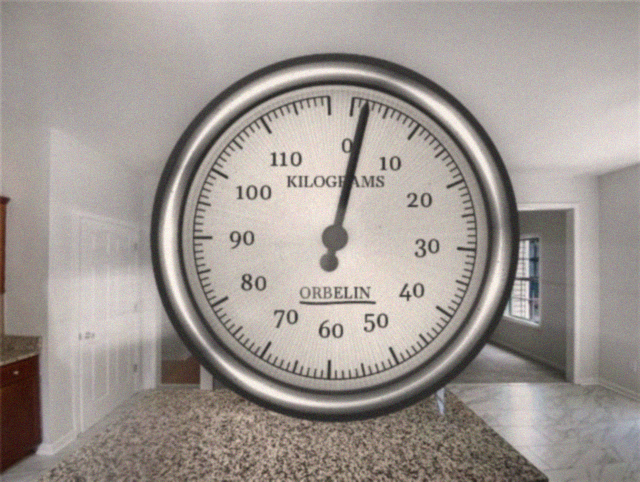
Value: value=2 unit=kg
